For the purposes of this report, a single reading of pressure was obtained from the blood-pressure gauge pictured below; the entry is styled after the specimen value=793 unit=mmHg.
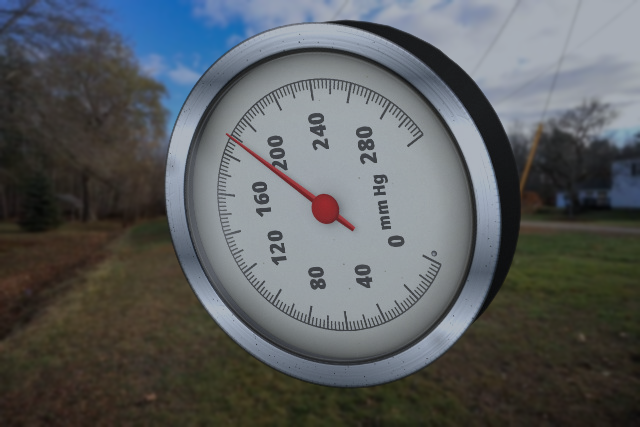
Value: value=190 unit=mmHg
